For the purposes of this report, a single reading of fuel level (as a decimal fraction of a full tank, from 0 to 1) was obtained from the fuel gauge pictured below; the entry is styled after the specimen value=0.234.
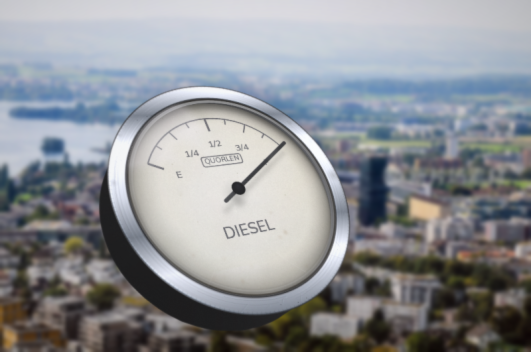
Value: value=1
